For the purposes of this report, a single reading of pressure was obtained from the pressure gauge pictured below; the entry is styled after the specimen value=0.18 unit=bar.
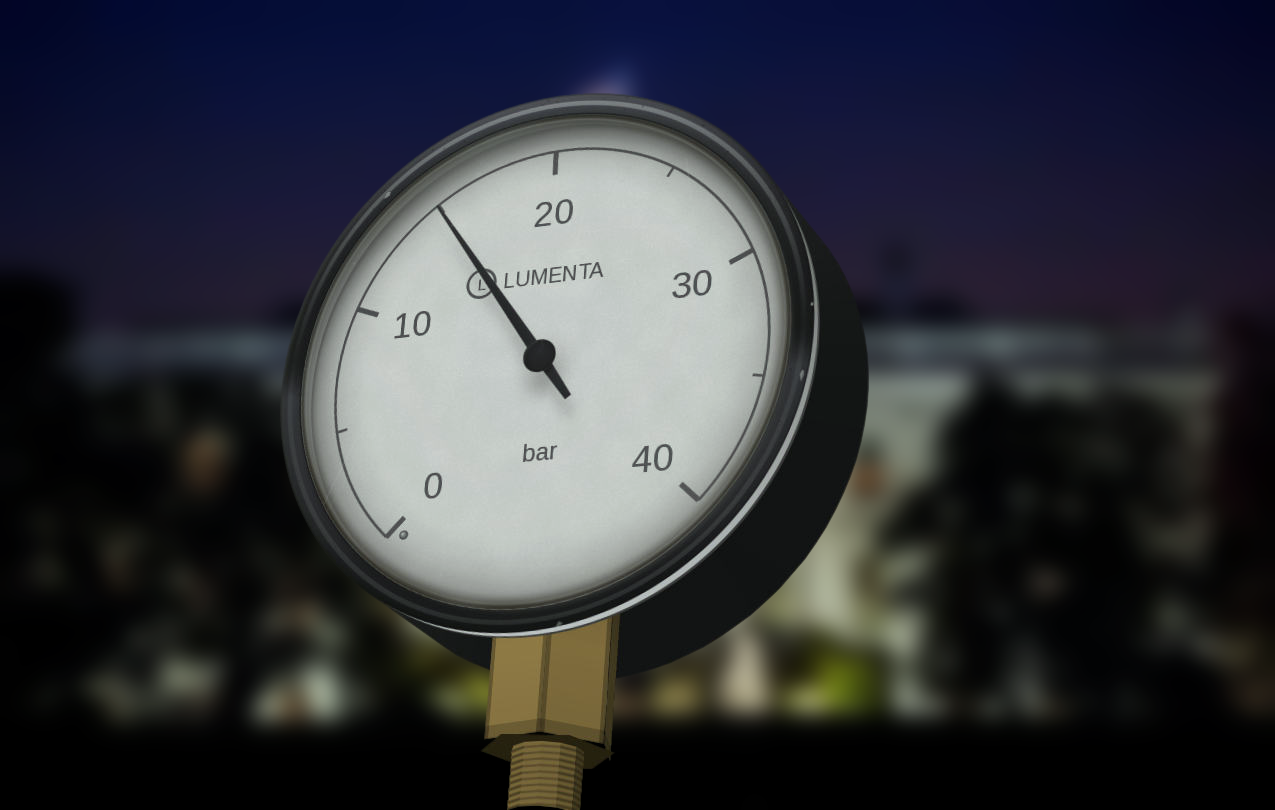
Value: value=15 unit=bar
